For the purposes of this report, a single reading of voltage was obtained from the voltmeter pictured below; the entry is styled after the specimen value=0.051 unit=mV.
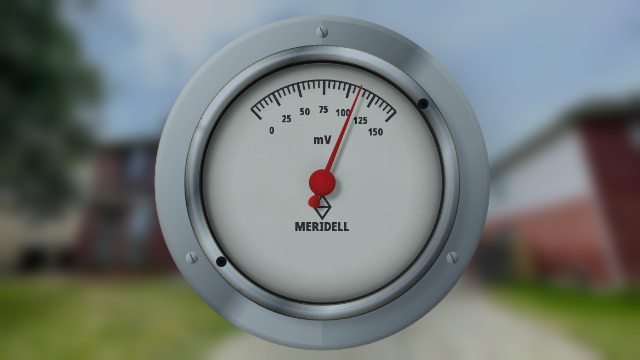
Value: value=110 unit=mV
